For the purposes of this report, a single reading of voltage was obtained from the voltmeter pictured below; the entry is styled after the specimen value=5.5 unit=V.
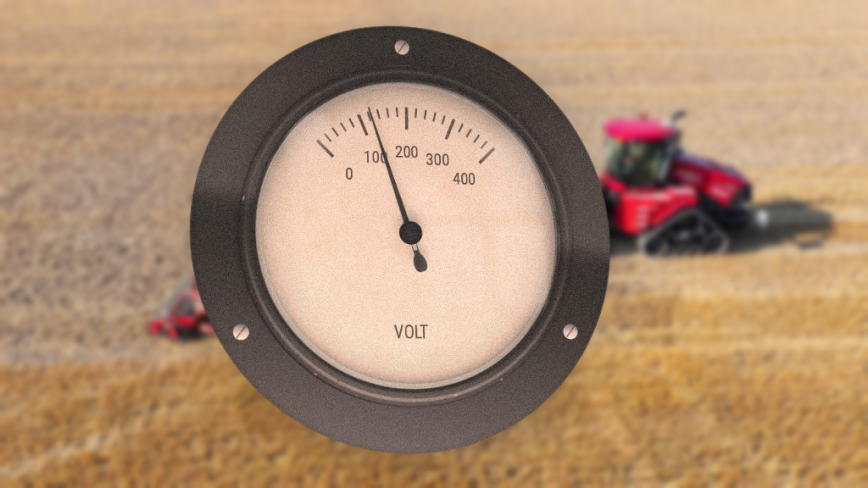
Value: value=120 unit=V
